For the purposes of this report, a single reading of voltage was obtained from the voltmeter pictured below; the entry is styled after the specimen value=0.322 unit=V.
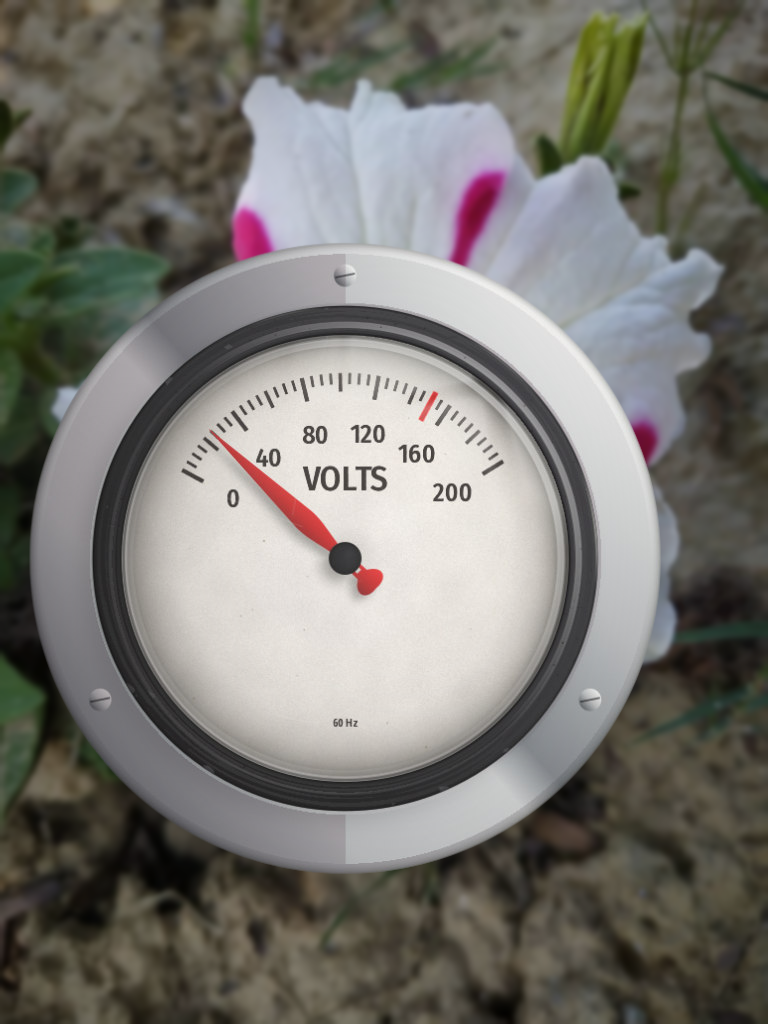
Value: value=25 unit=V
